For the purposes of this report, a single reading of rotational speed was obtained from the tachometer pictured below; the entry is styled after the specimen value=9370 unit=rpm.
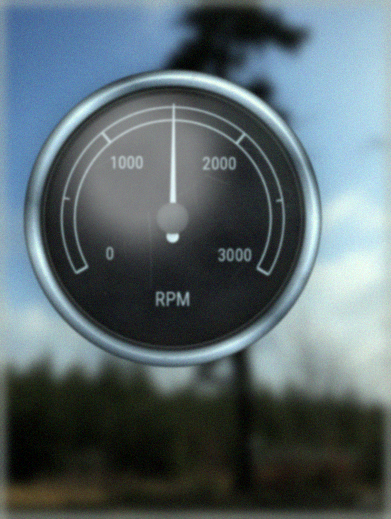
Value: value=1500 unit=rpm
